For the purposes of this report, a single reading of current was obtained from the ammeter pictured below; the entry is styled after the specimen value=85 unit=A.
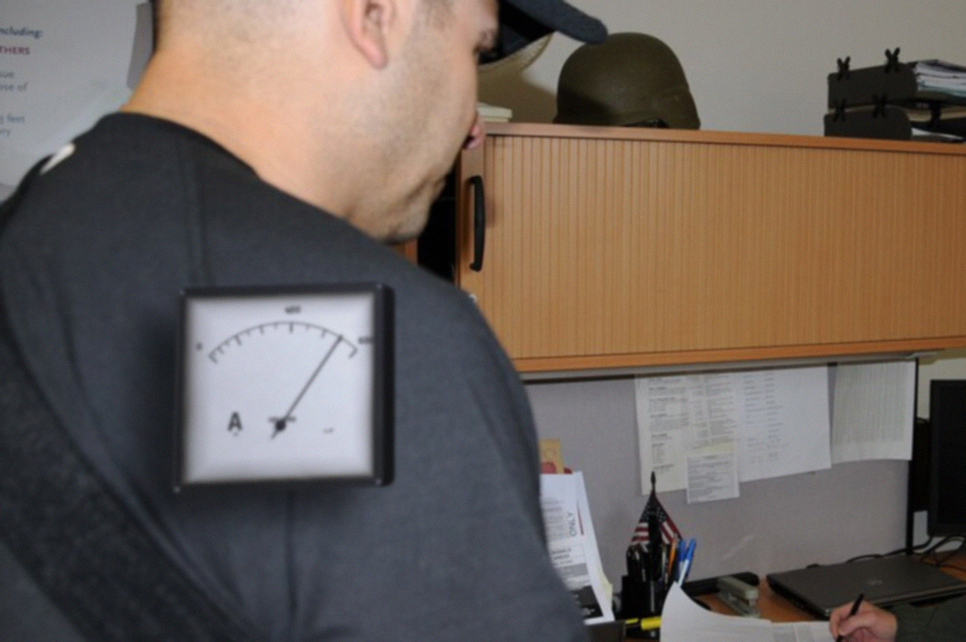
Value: value=550 unit=A
